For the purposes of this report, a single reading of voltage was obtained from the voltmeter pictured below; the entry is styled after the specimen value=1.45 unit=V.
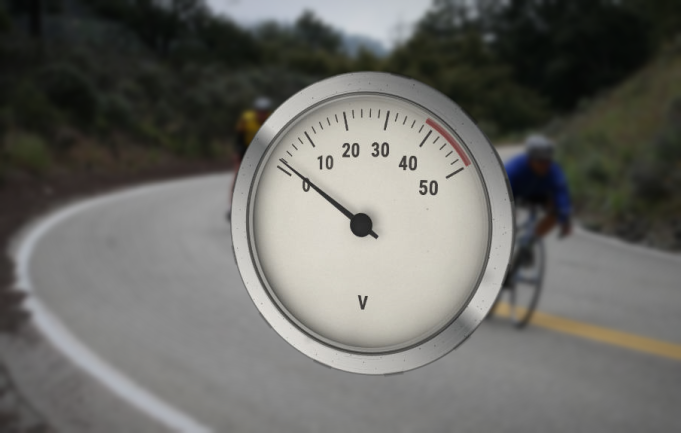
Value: value=2 unit=V
